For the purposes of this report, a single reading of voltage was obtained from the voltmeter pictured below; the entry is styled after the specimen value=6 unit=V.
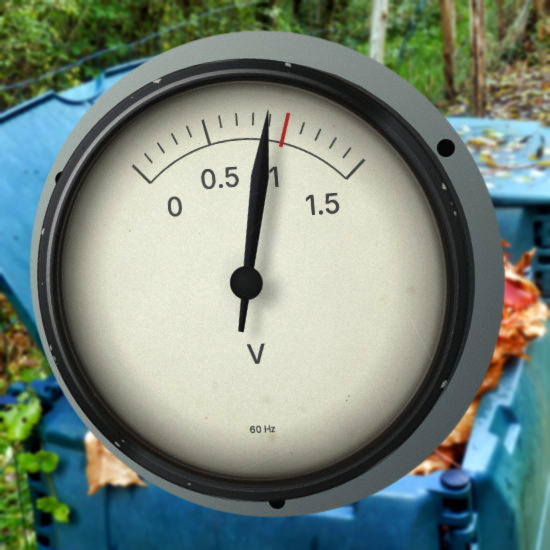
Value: value=0.9 unit=V
